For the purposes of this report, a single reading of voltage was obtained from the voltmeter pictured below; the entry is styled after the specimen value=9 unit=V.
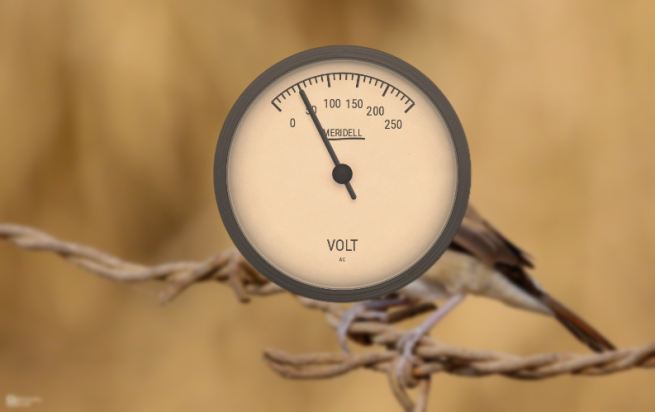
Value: value=50 unit=V
